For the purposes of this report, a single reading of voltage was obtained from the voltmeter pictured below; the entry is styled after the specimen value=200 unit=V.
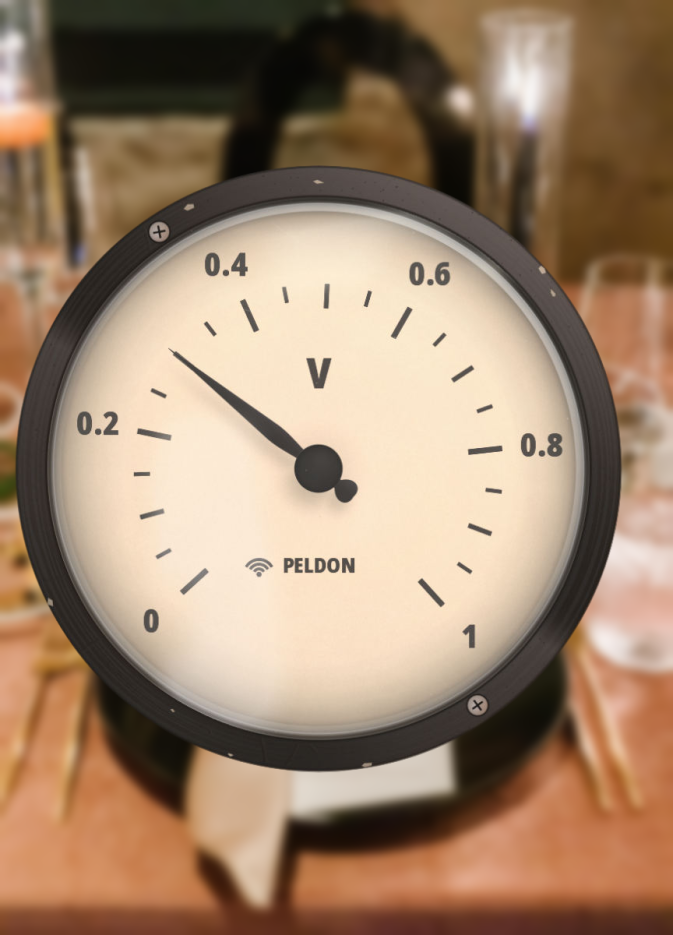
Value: value=0.3 unit=V
